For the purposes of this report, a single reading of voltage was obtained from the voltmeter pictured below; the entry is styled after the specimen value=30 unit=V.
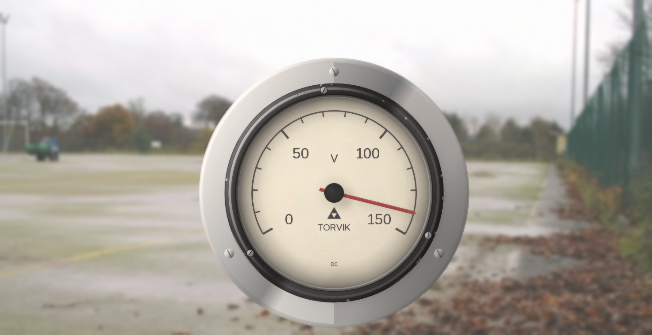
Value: value=140 unit=V
